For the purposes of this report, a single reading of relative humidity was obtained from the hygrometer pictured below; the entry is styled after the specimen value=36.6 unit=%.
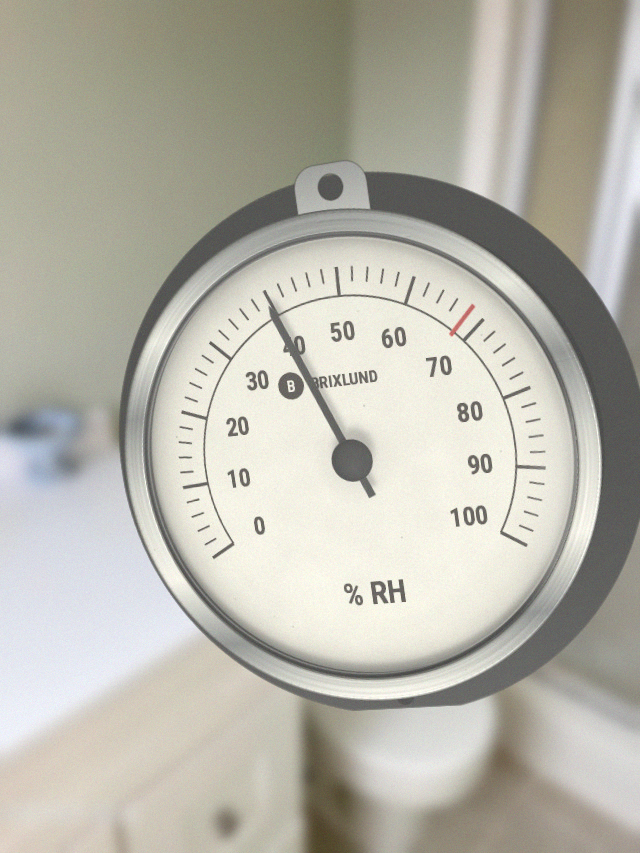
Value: value=40 unit=%
